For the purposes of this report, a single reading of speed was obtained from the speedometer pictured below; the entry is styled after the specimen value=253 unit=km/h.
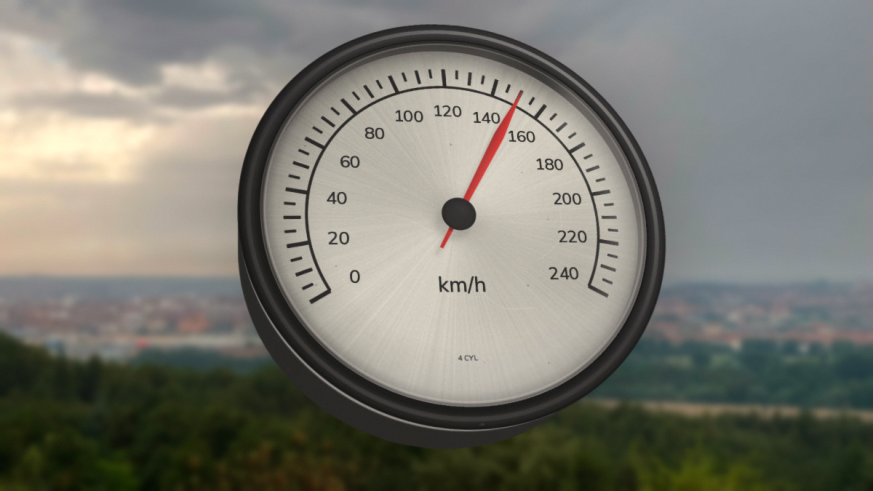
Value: value=150 unit=km/h
